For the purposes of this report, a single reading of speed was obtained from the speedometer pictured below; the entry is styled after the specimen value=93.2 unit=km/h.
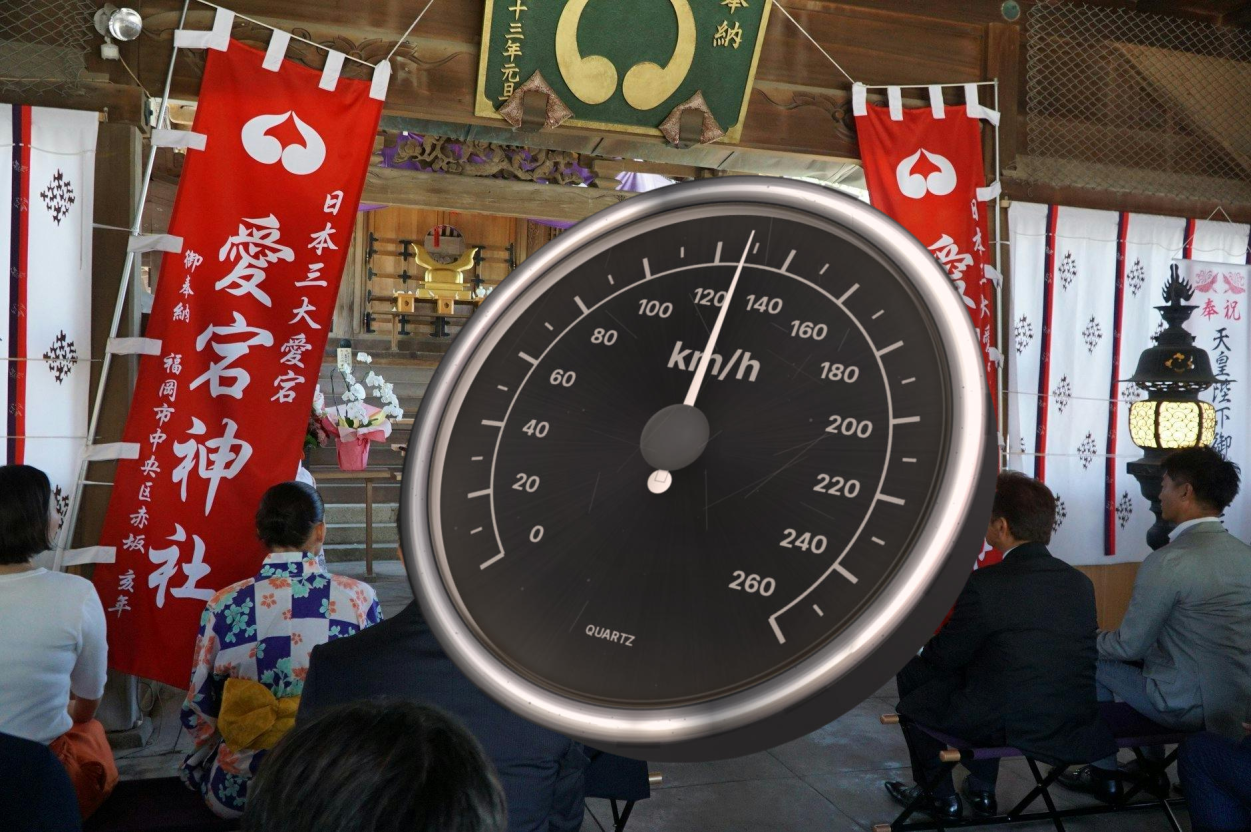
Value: value=130 unit=km/h
